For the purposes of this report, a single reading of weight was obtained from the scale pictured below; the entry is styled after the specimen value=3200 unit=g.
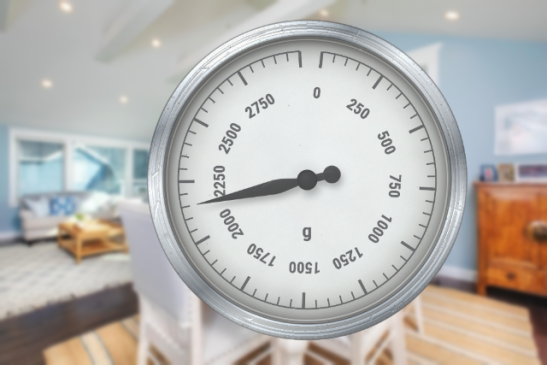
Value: value=2150 unit=g
